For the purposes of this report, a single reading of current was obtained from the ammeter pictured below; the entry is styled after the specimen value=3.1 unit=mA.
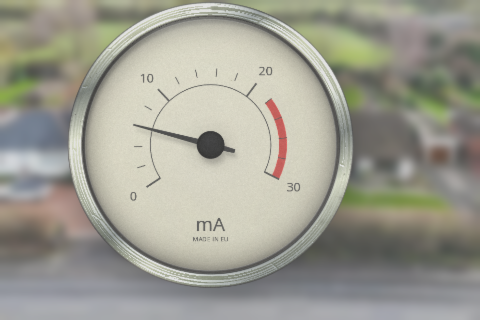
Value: value=6 unit=mA
